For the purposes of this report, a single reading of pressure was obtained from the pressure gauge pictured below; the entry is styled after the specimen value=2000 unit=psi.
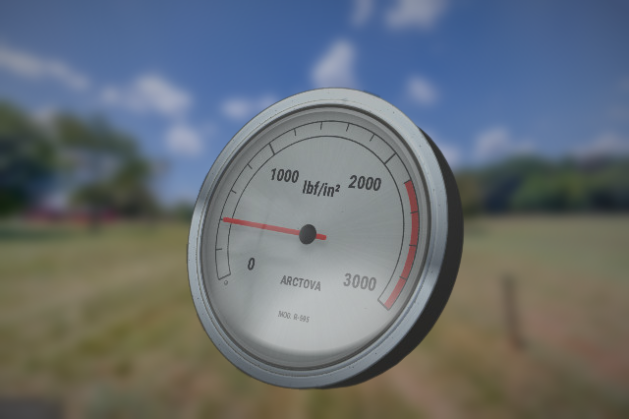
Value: value=400 unit=psi
